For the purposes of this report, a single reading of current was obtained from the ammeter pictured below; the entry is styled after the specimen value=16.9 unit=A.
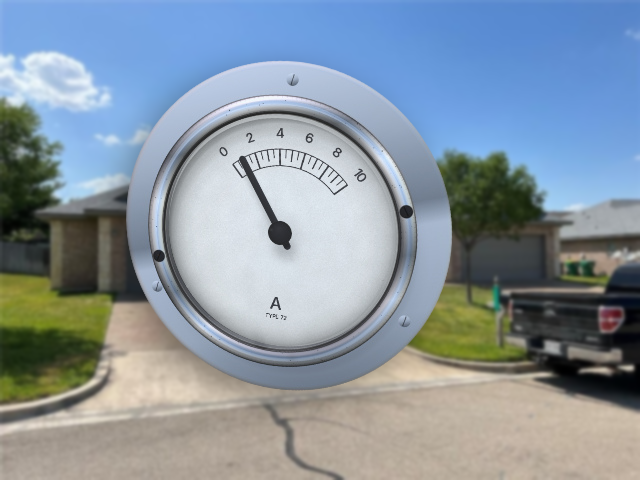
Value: value=1 unit=A
